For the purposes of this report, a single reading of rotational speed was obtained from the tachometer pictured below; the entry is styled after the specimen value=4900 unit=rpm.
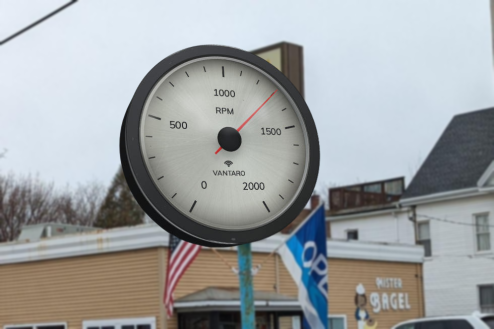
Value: value=1300 unit=rpm
